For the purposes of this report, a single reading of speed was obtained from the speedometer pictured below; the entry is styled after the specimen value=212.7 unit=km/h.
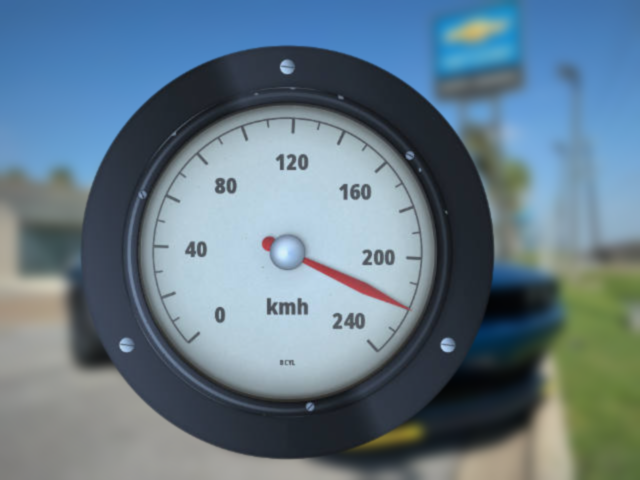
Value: value=220 unit=km/h
